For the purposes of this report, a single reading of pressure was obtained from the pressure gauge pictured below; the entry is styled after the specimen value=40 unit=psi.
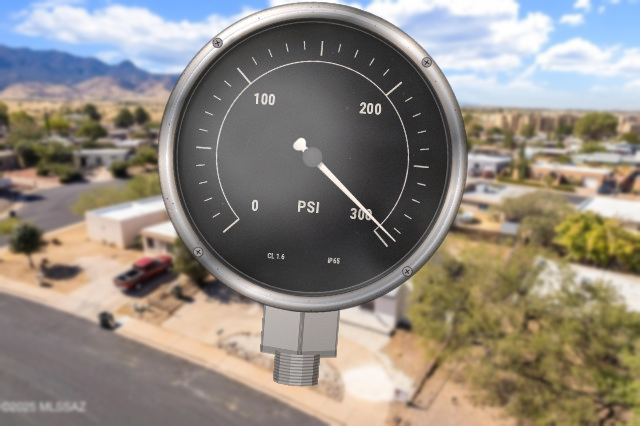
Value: value=295 unit=psi
